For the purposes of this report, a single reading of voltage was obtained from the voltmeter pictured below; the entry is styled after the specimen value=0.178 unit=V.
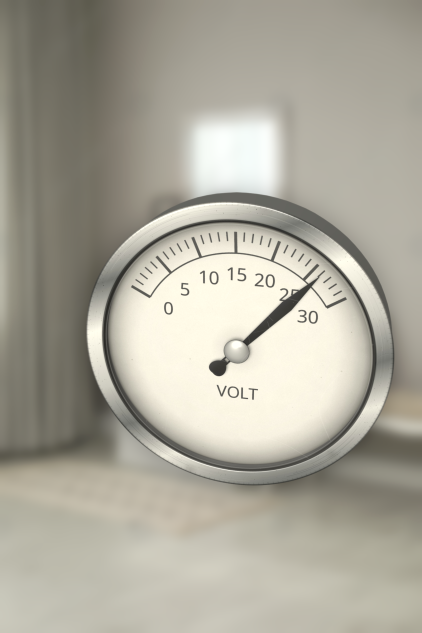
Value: value=26 unit=V
